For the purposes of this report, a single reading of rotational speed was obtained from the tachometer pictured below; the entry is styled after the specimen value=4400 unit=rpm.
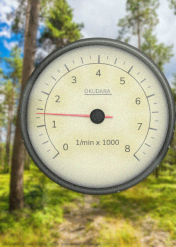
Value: value=1375 unit=rpm
